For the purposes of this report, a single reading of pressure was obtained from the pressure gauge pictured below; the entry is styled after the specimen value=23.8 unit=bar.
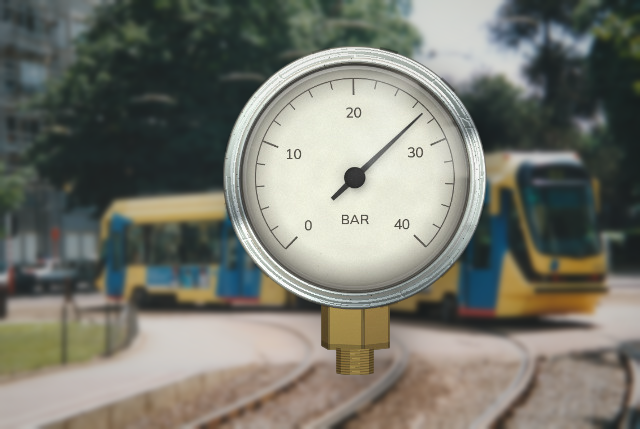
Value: value=27 unit=bar
